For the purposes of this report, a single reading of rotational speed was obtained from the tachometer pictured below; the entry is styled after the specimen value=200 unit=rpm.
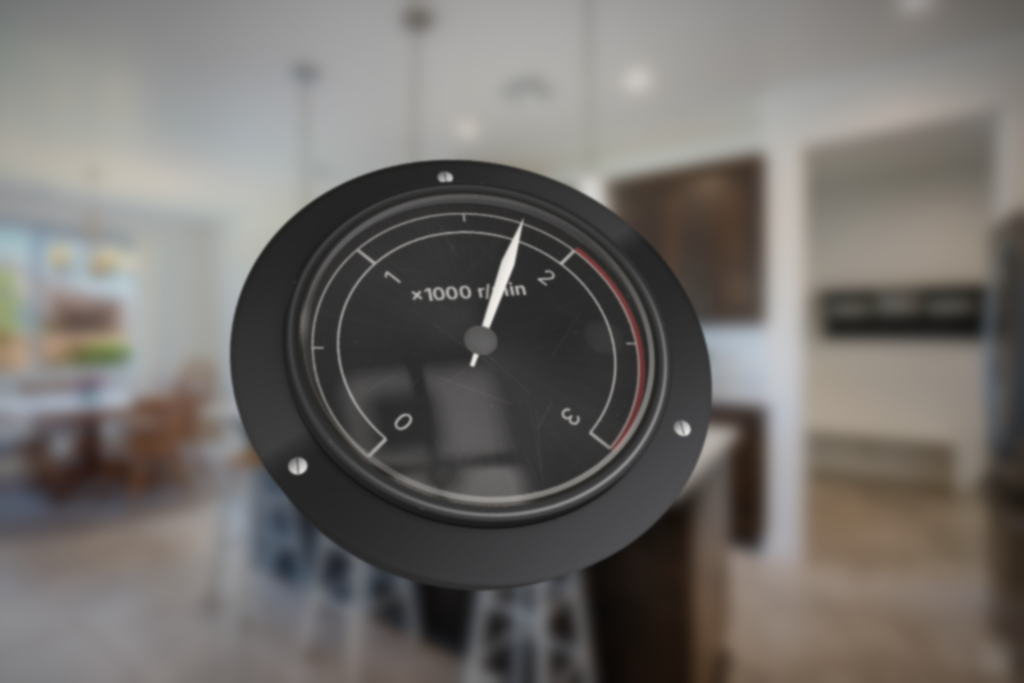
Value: value=1750 unit=rpm
